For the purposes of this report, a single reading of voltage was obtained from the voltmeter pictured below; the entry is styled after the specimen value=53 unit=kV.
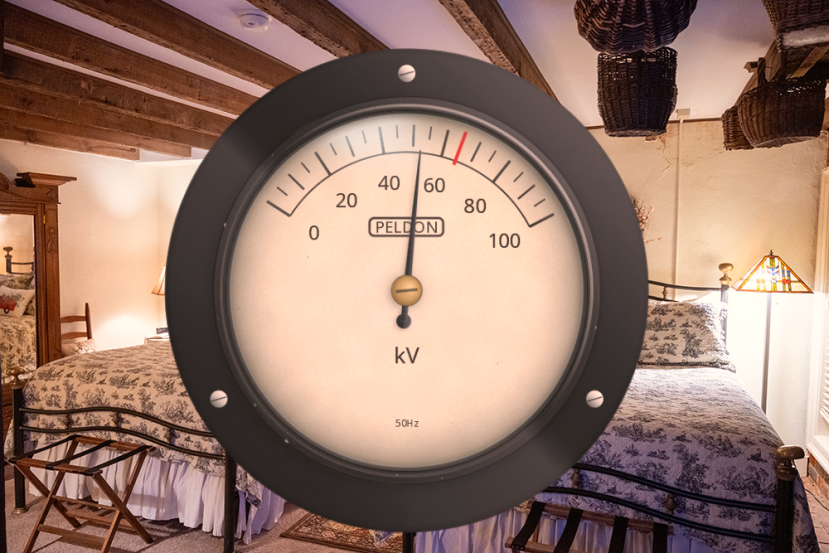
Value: value=52.5 unit=kV
